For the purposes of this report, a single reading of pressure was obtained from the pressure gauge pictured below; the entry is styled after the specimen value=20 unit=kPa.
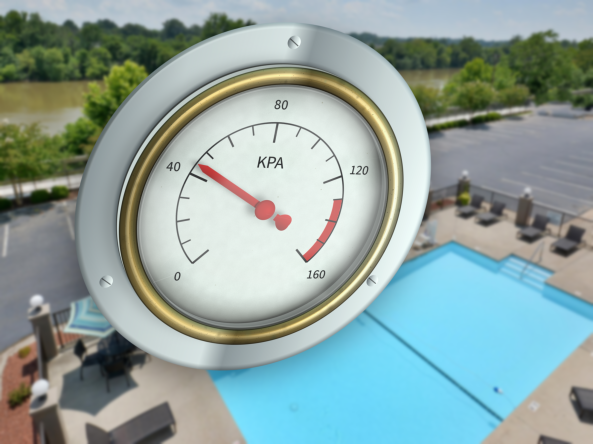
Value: value=45 unit=kPa
